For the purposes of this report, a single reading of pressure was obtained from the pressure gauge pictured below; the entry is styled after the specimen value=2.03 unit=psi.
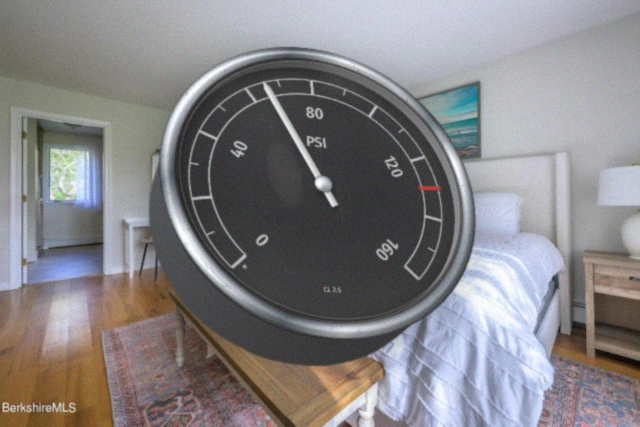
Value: value=65 unit=psi
